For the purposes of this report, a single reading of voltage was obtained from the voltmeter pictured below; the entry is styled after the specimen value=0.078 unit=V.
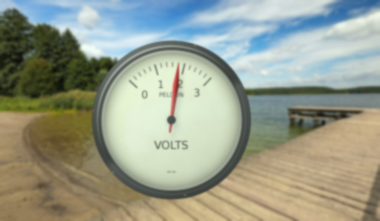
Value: value=1.8 unit=V
